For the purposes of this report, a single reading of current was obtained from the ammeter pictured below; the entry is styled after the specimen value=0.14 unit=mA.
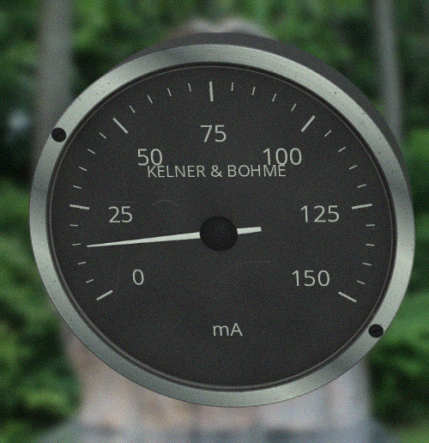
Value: value=15 unit=mA
